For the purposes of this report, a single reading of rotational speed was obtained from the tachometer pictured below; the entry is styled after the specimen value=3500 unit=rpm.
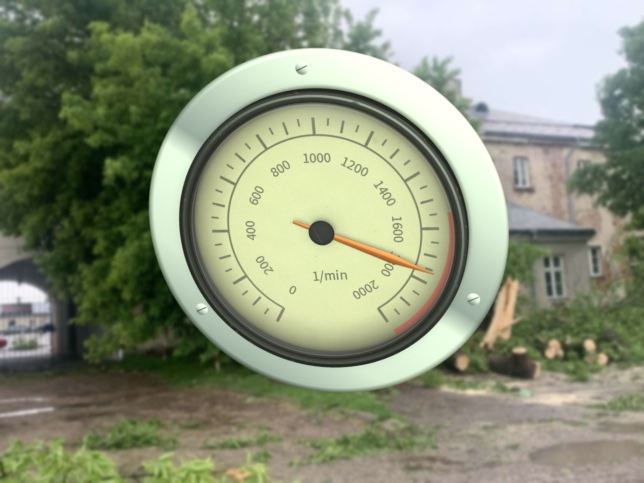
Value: value=1750 unit=rpm
